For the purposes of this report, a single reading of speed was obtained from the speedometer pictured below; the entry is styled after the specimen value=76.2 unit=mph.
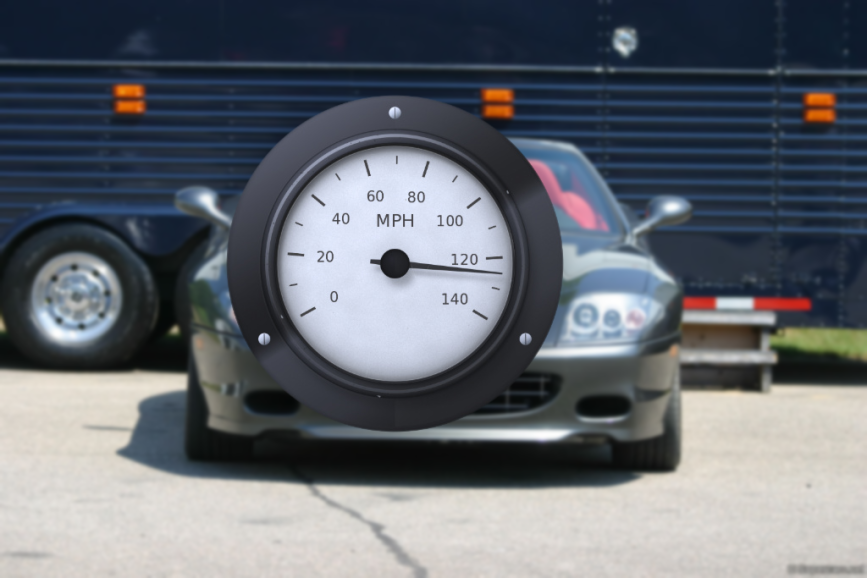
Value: value=125 unit=mph
